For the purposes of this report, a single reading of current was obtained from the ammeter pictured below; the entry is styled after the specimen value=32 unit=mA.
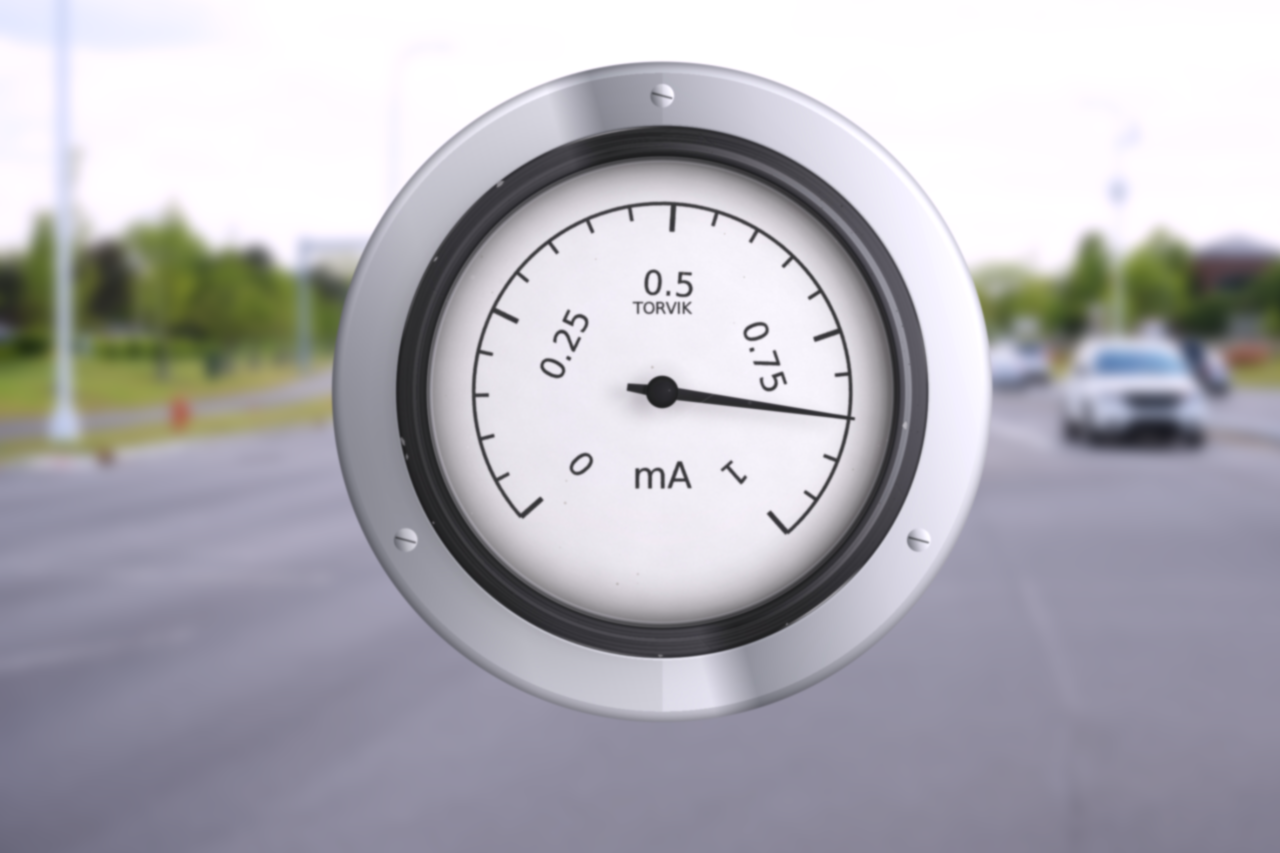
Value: value=0.85 unit=mA
